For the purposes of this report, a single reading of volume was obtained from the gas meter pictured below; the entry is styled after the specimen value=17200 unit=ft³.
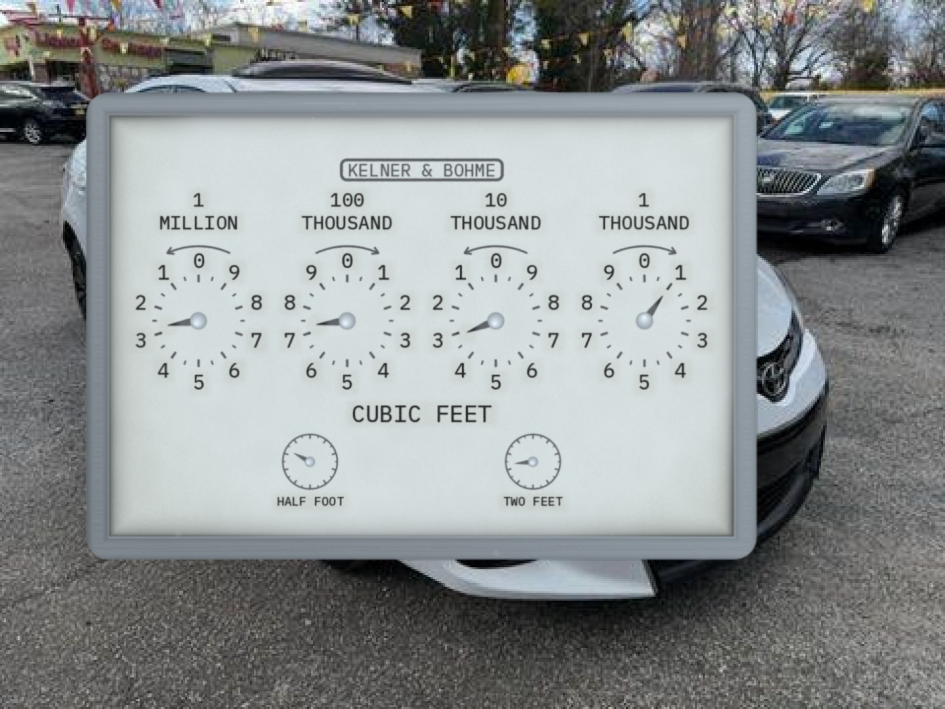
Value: value=273100 unit=ft³
